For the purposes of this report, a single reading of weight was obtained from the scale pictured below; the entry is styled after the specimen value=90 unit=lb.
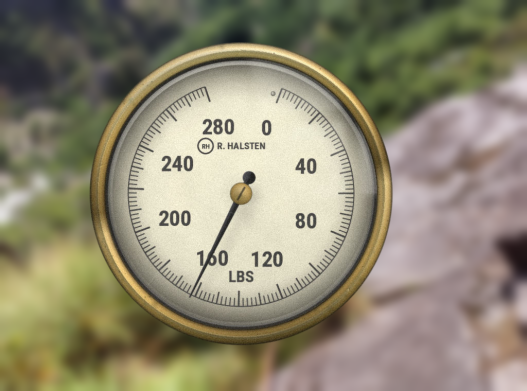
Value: value=162 unit=lb
